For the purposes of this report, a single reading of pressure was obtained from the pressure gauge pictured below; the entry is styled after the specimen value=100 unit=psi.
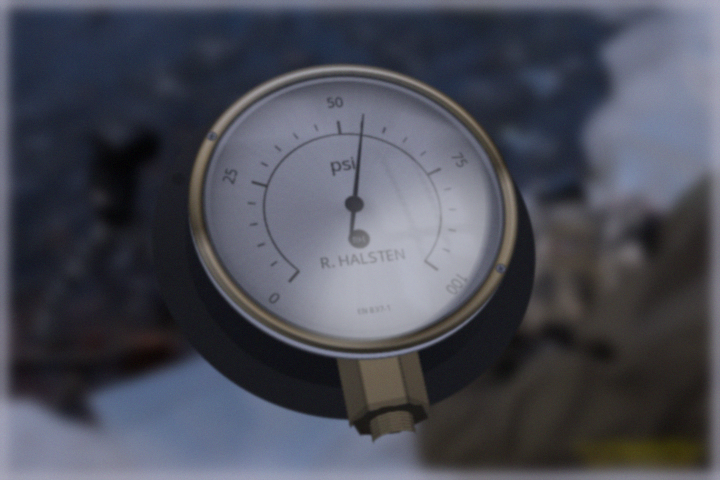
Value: value=55 unit=psi
